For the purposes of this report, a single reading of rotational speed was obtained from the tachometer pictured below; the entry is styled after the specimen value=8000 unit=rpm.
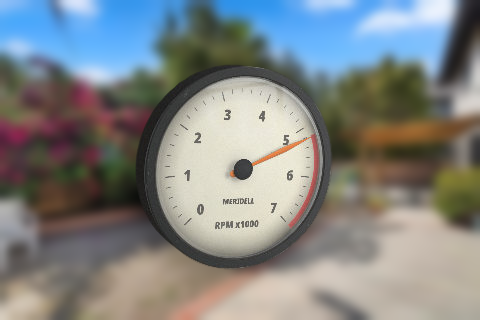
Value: value=5200 unit=rpm
